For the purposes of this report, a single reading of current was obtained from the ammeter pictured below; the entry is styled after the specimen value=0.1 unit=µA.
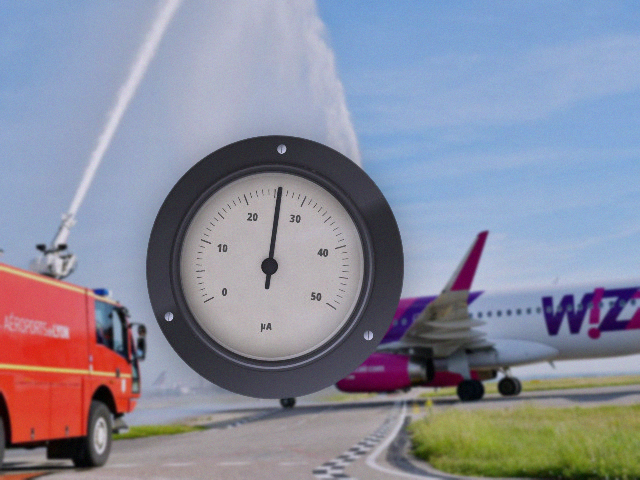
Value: value=26 unit=µA
